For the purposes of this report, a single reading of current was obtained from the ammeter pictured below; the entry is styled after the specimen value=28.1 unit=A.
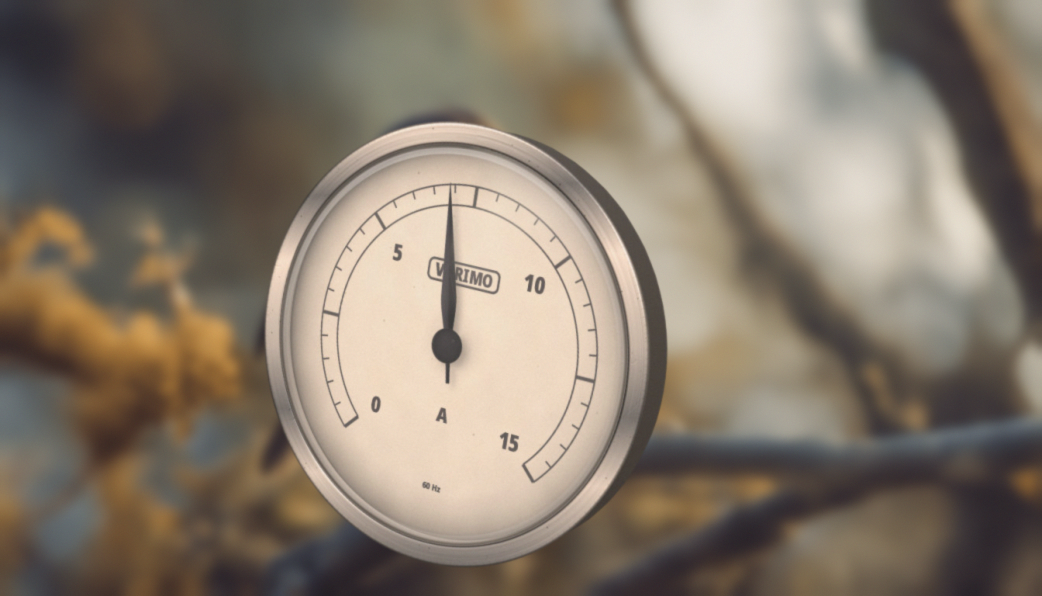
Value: value=7 unit=A
